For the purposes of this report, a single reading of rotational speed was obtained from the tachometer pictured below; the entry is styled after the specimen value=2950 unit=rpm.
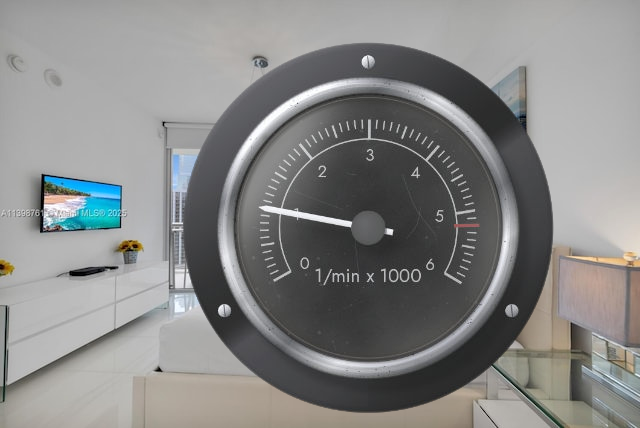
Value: value=1000 unit=rpm
